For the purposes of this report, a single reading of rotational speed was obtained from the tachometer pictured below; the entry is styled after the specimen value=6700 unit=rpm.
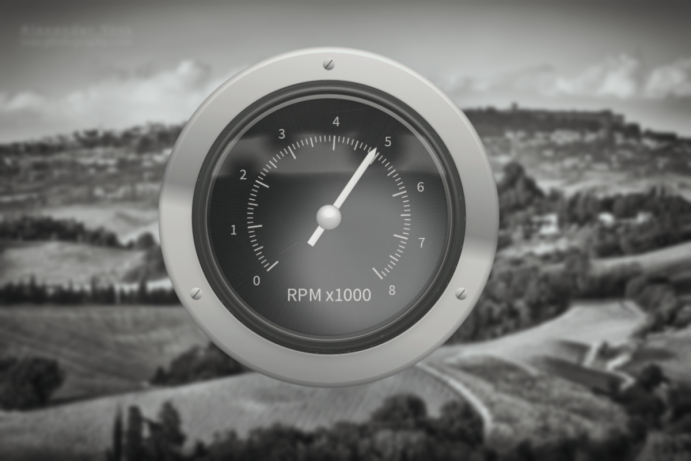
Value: value=4900 unit=rpm
